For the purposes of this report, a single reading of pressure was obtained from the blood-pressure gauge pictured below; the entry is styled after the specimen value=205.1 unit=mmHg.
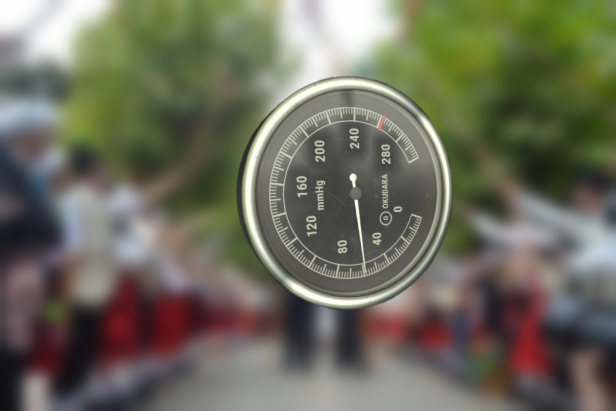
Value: value=60 unit=mmHg
